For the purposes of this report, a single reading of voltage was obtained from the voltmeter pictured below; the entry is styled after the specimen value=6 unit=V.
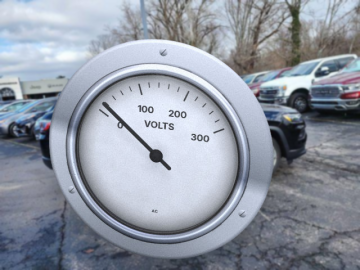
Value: value=20 unit=V
